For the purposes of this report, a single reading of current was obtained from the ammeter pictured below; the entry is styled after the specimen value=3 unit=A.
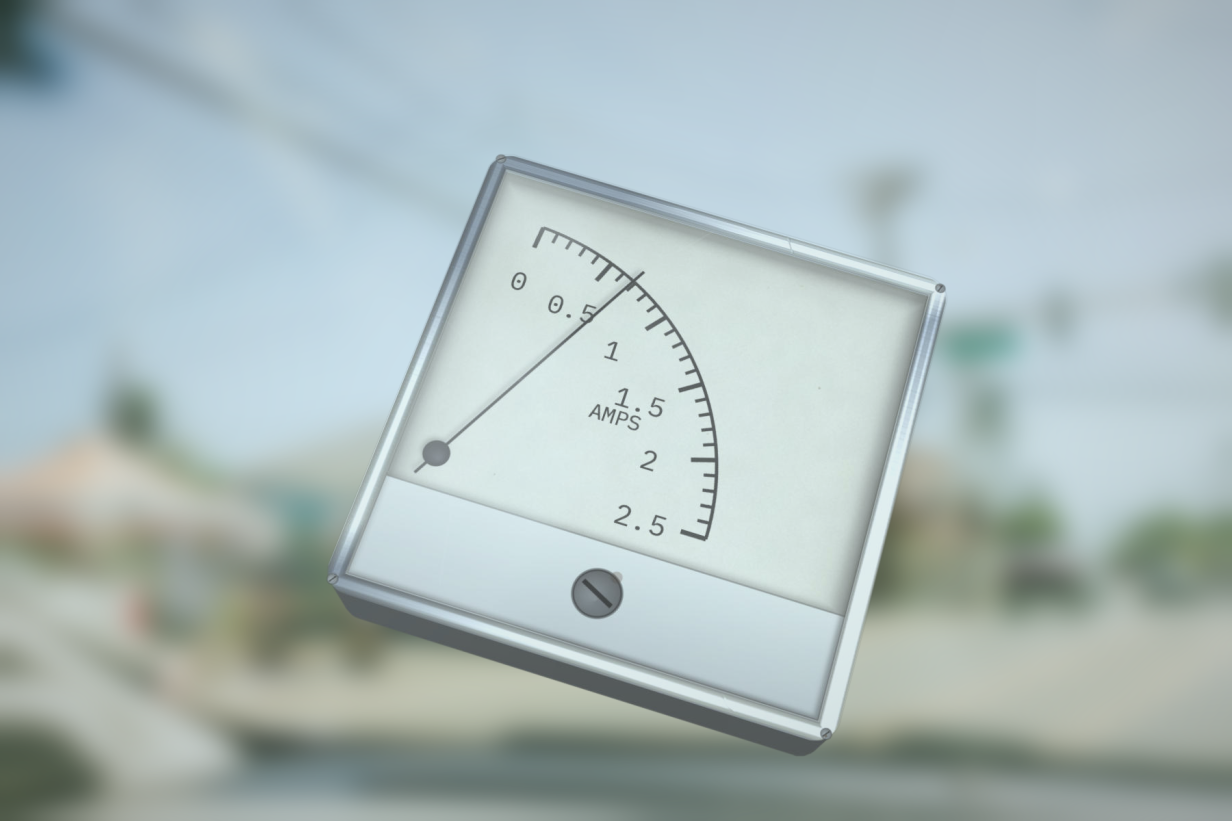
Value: value=0.7 unit=A
